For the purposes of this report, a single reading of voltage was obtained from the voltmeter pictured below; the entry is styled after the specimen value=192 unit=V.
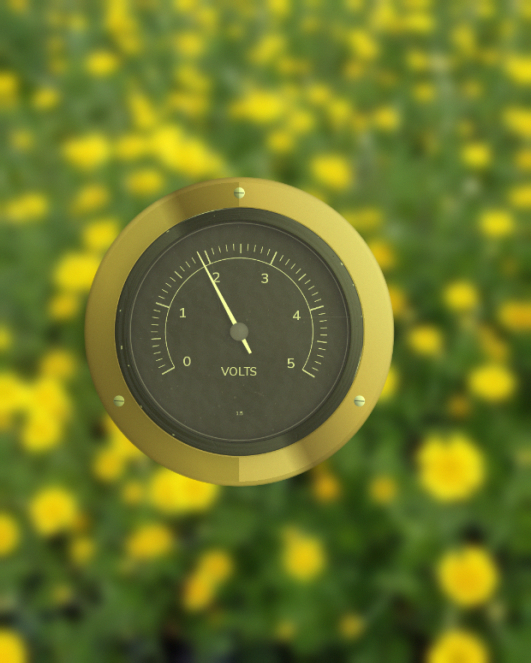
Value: value=1.9 unit=V
